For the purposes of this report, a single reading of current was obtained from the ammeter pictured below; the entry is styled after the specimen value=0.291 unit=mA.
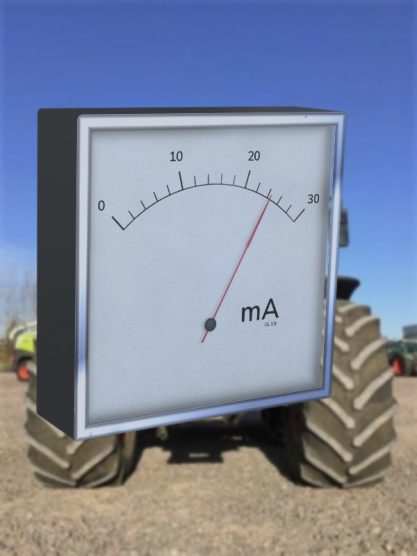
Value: value=24 unit=mA
